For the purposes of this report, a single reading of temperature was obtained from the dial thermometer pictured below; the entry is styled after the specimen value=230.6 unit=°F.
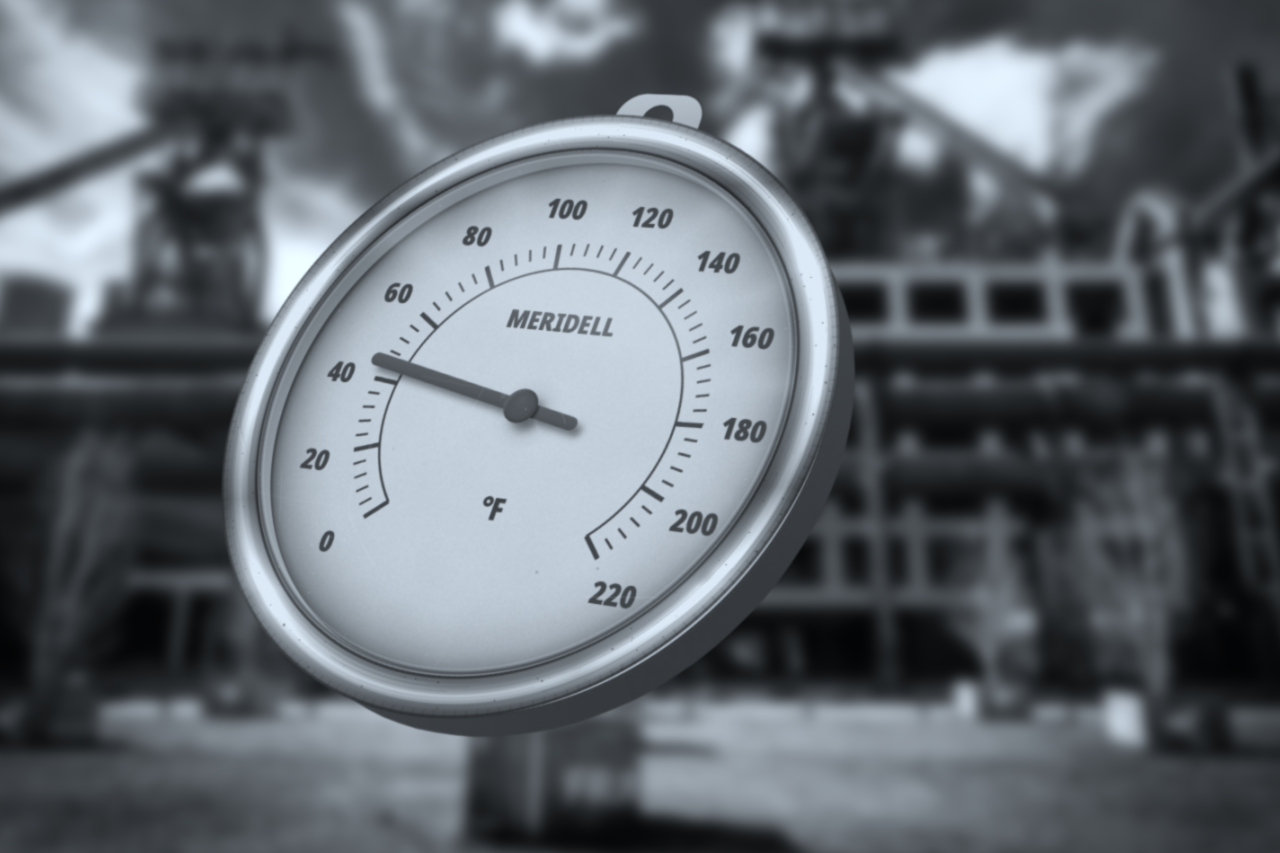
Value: value=44 unit=°F
